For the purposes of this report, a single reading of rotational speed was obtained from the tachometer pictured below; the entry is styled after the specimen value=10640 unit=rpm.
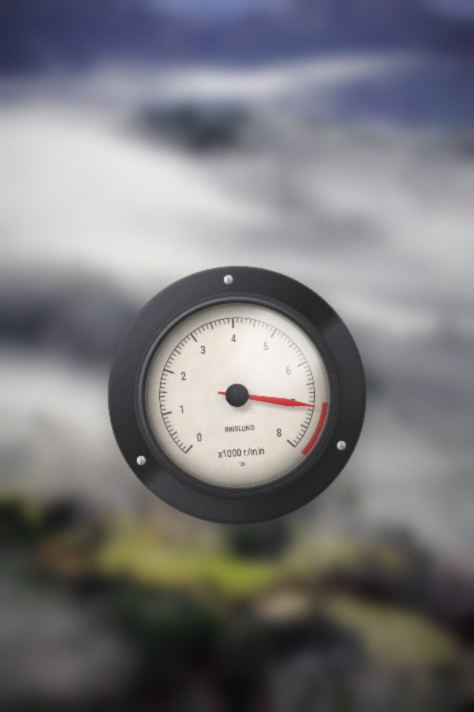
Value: value=7000 unit=rpm
